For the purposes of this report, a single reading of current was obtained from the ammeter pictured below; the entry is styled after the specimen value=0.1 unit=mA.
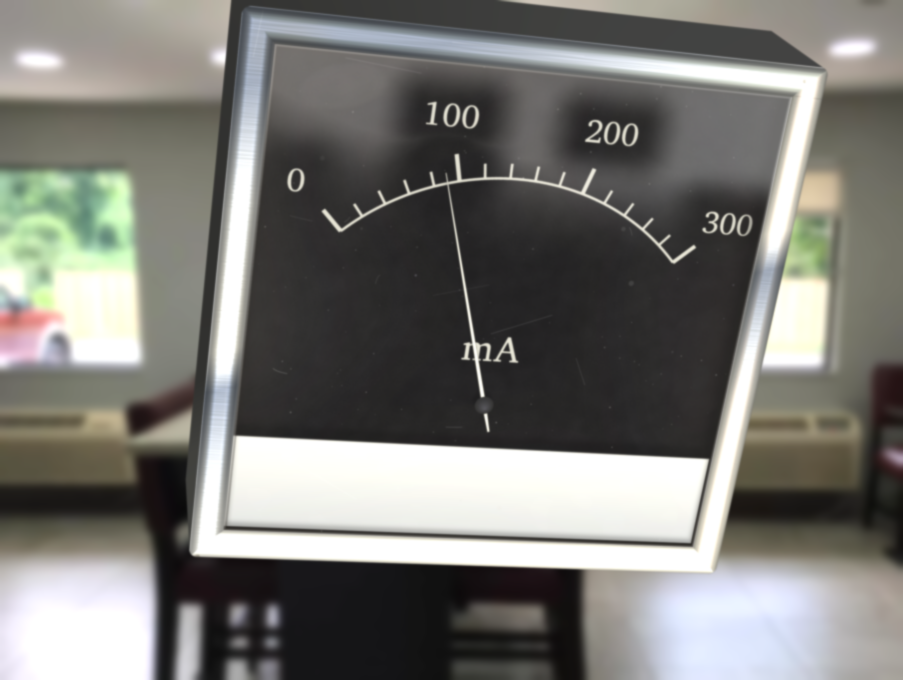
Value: value=90 unit=mA
